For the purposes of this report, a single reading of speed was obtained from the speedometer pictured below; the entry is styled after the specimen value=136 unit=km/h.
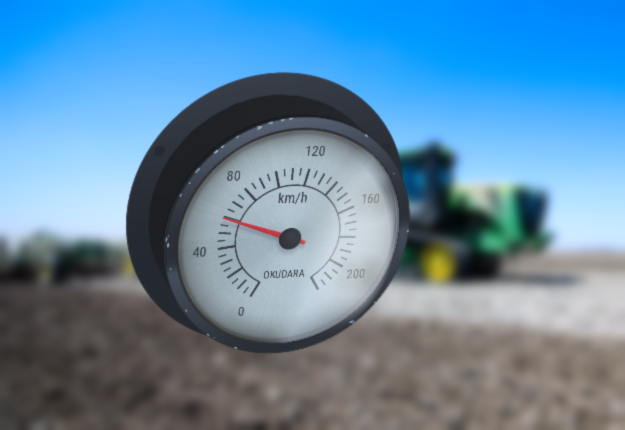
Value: value=60 unit=km/h
